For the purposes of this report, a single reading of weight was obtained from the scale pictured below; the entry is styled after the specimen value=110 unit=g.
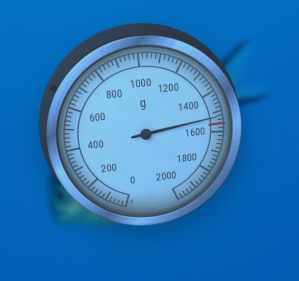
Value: value=1520 unit=g
